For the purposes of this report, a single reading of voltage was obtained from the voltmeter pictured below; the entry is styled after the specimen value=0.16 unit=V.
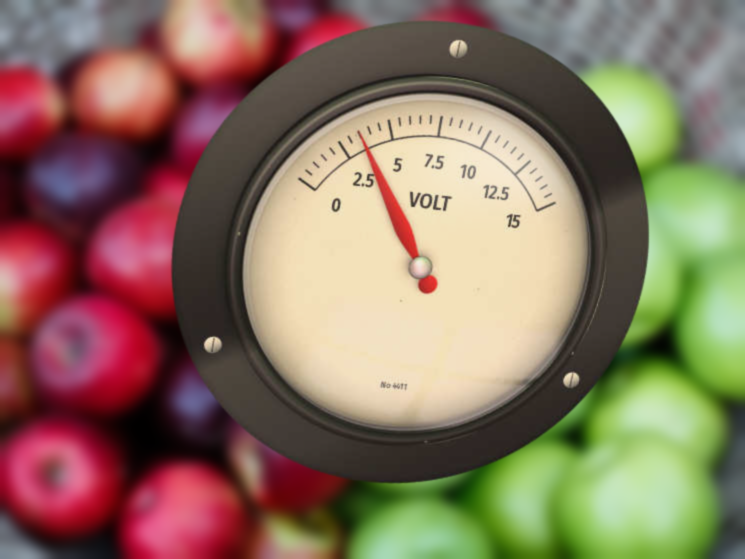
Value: value=3.5 unit=V
